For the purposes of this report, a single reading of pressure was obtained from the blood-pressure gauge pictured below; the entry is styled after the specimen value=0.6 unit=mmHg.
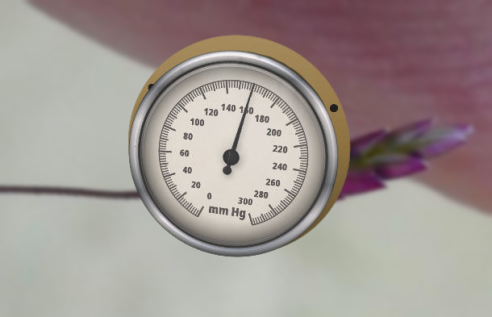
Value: value=160 unit=mmHg
